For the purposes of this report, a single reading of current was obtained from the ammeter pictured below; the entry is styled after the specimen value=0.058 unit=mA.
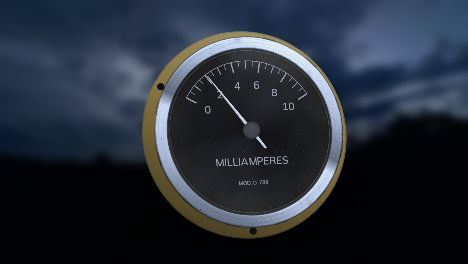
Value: value=2 unit=mA
